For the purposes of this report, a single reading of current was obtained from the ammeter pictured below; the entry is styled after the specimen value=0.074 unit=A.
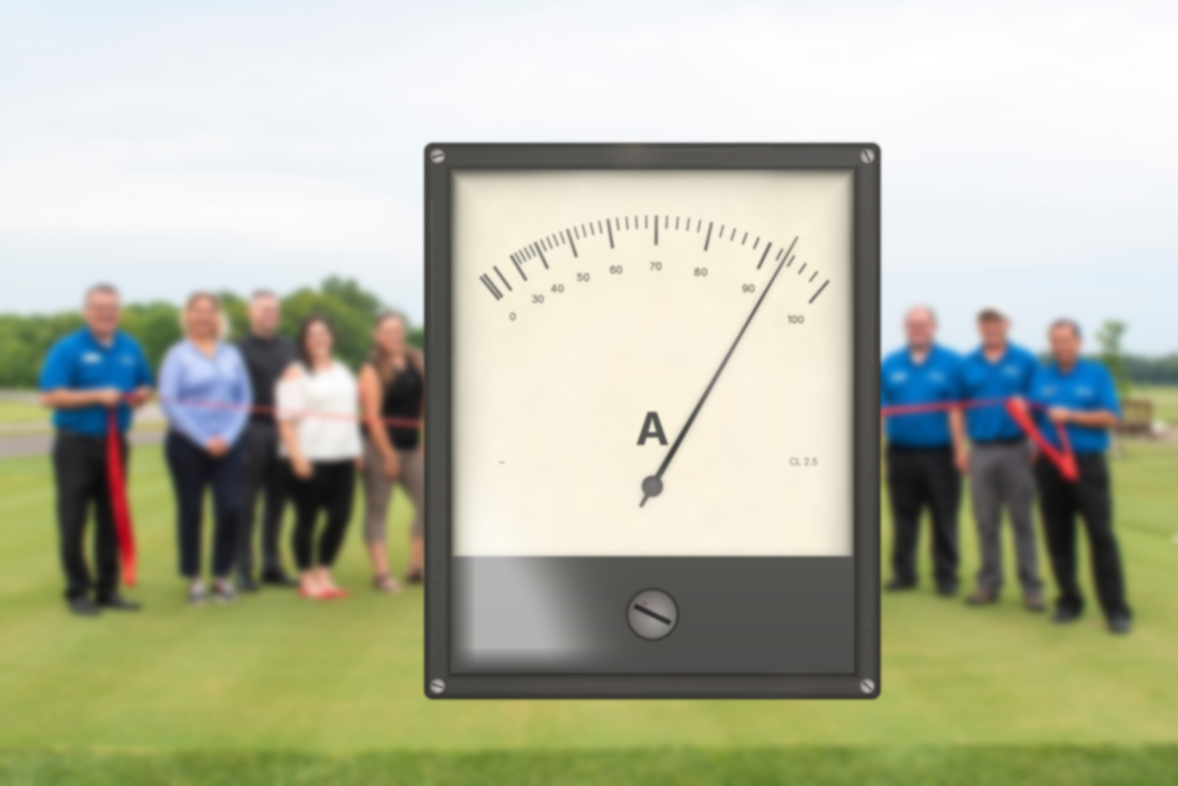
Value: value=93 unit=A
